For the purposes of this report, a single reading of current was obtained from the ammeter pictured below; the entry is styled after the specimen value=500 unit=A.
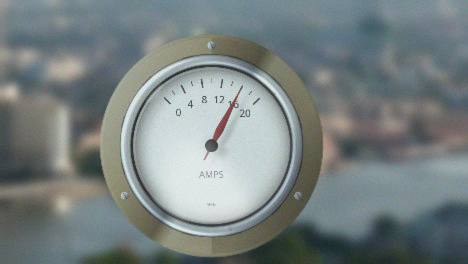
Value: value=16 unit=A
